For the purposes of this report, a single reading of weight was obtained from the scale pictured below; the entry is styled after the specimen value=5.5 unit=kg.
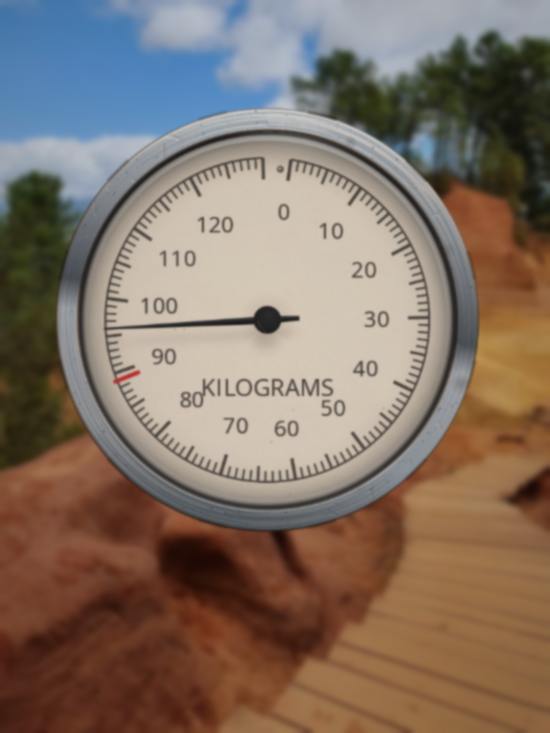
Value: value=96 unit=kg
